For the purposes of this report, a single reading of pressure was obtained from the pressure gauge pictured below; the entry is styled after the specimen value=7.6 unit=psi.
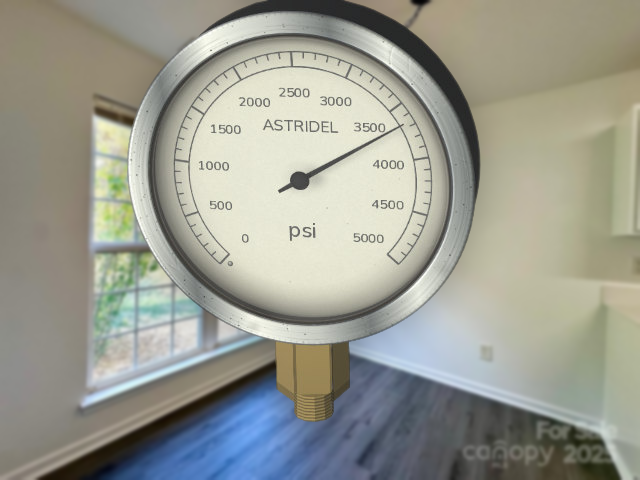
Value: value=3650 unit=psi
